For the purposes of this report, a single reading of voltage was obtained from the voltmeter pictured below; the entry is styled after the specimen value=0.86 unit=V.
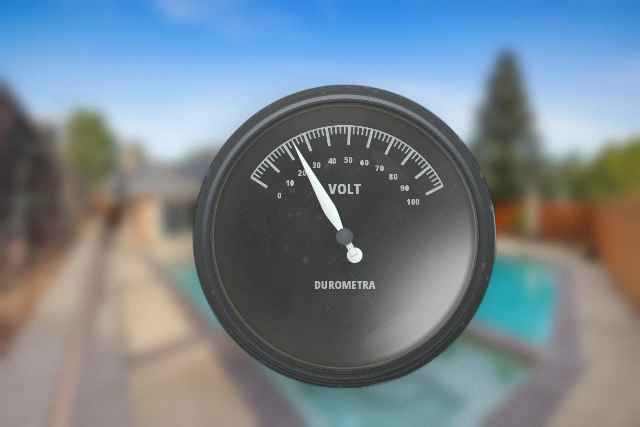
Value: value=24 unit=V
